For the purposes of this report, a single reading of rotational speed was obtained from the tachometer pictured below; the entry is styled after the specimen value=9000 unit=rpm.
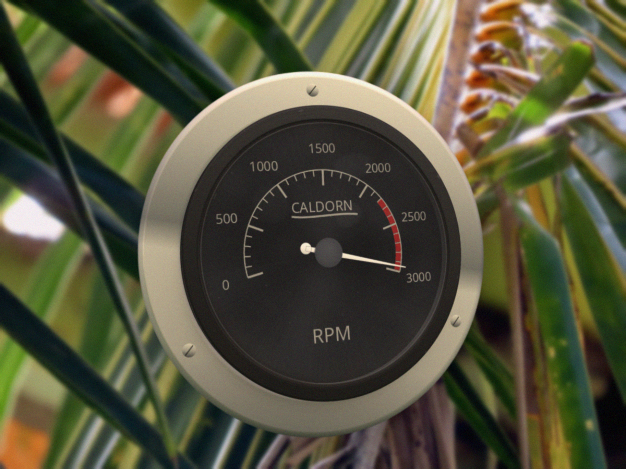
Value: value=2950 unit=rpm
